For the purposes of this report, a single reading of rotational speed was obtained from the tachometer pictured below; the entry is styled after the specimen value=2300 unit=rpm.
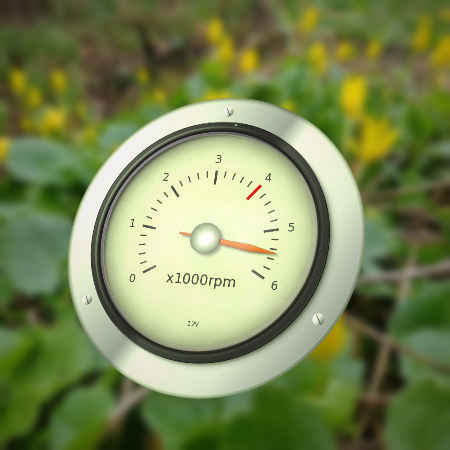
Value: value=5500 unit=rpm
